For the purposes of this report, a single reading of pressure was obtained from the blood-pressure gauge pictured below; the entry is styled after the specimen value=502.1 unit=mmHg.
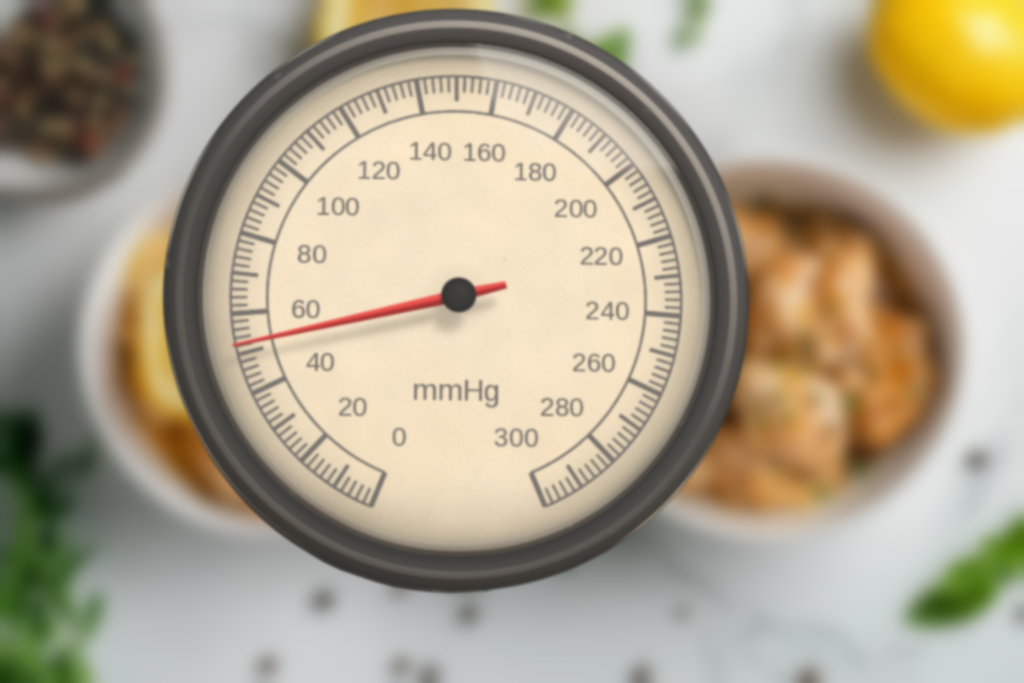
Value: value=52 unit=mmHg
